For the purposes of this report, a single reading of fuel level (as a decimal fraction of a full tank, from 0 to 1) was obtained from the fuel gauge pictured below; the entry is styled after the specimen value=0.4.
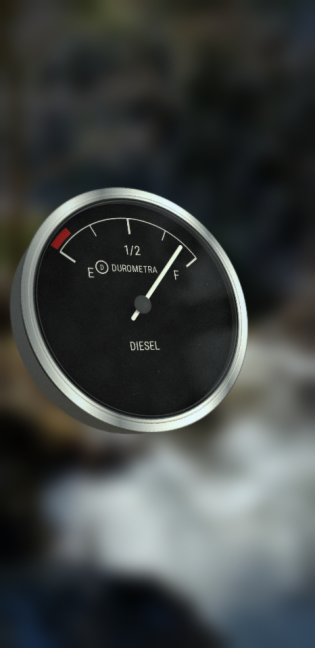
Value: value=0.875
